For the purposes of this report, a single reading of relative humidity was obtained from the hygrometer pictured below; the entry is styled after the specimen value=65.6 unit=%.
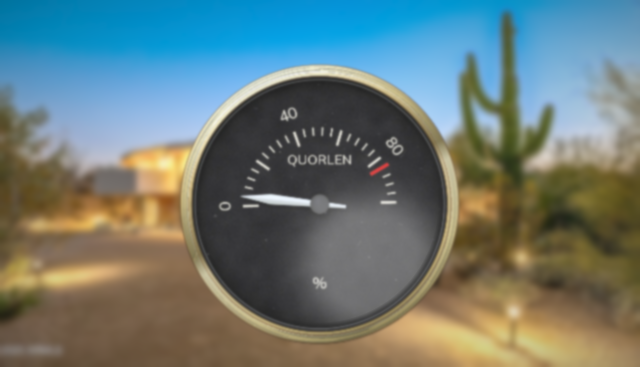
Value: value=4 unit=%
